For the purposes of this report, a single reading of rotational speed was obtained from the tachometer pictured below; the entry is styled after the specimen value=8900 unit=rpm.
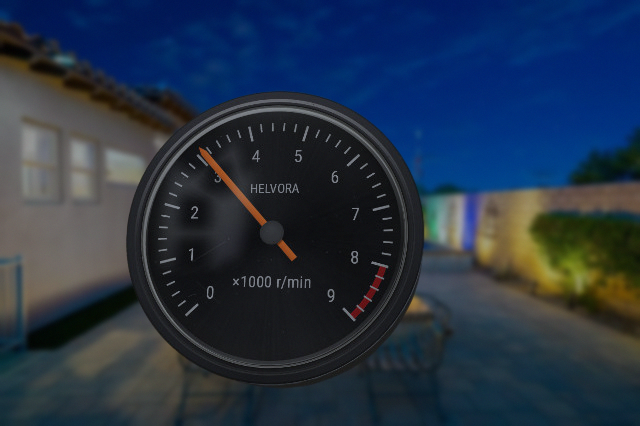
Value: value=3100 unit=rpm
